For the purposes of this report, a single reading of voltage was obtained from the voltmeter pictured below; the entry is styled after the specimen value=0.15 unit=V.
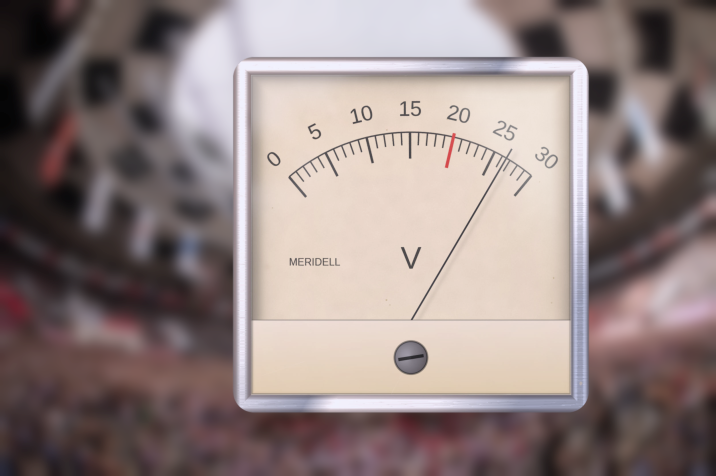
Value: value=26.5 unit=V
